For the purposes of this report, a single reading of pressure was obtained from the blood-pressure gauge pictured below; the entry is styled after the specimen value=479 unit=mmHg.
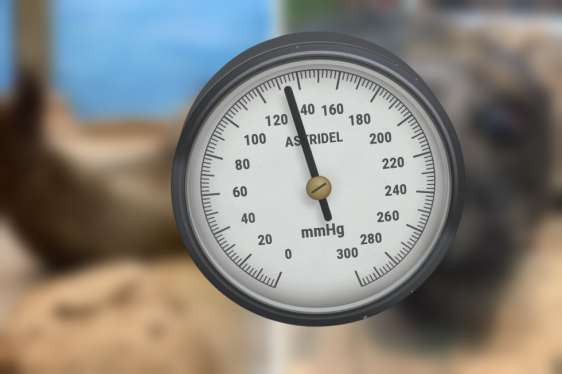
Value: value=134 unit=mmHg
